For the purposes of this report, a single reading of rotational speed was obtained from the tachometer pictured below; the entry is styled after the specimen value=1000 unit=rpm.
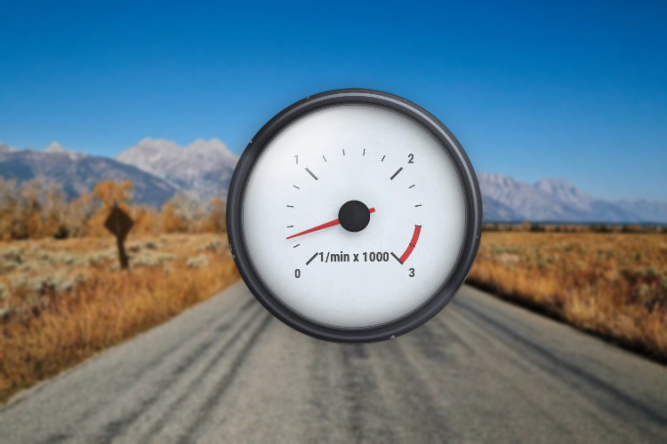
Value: value=300 unit=rpm
